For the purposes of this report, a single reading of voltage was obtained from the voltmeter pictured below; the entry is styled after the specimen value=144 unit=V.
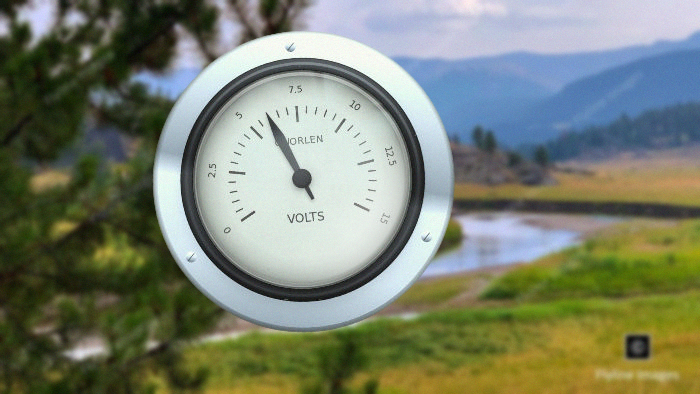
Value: value=6 unit=V
